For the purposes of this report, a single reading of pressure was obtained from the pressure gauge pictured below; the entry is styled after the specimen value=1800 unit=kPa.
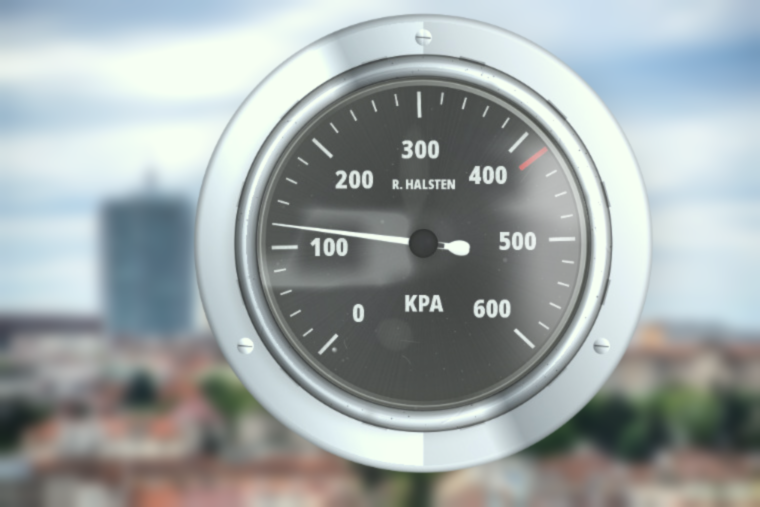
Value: value=120 unit=kPa
